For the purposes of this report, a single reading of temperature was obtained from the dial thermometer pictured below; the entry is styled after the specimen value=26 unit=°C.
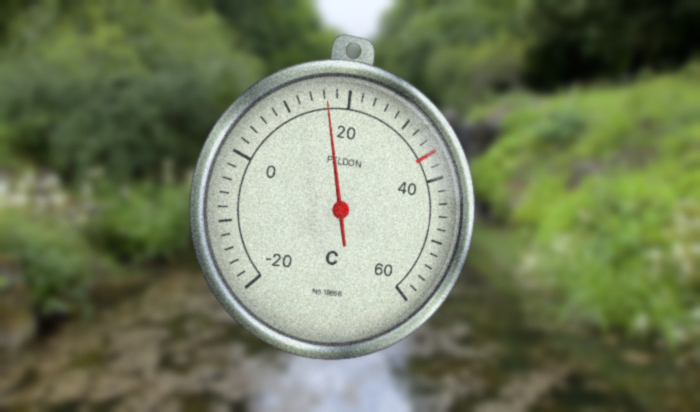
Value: value=16 unit=°C
